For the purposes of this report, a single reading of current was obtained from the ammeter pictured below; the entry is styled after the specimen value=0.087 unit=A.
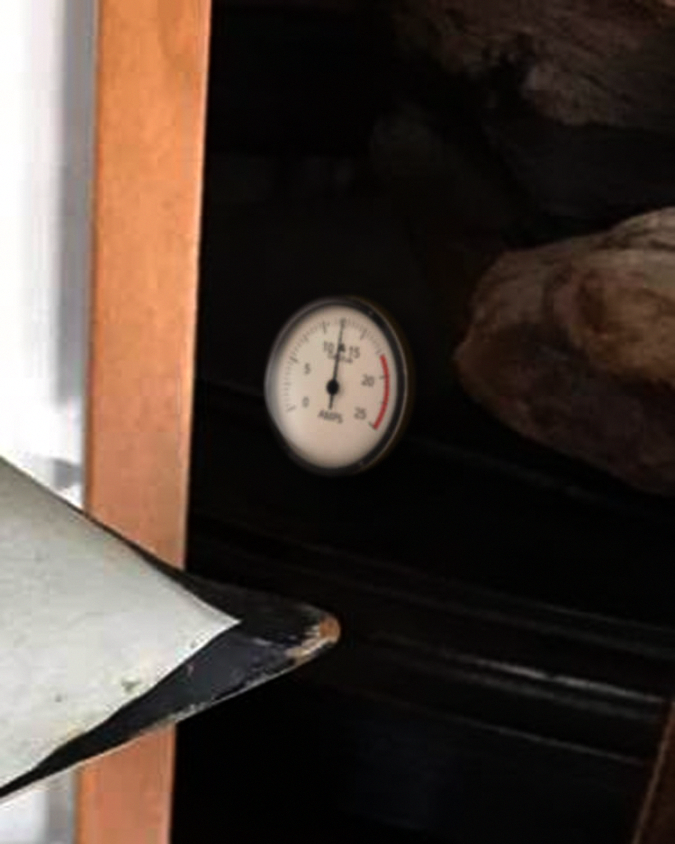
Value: value=12.5 unit=A
